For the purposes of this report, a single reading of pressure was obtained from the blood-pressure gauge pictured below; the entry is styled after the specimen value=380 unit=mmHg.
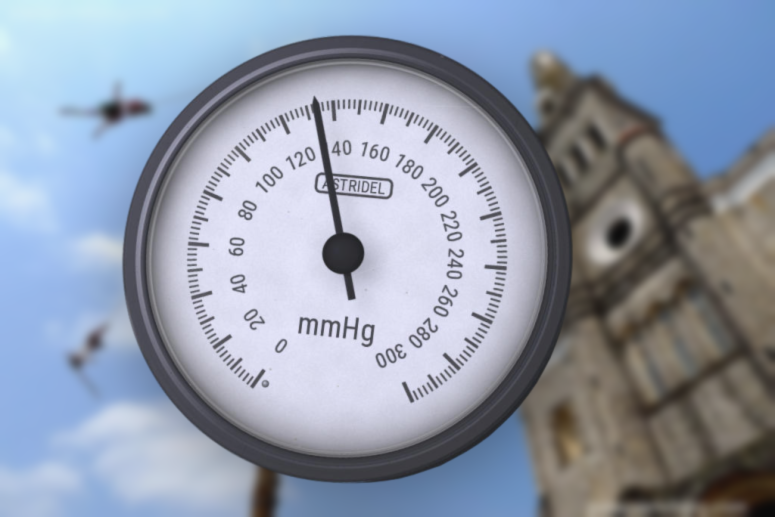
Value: value=134 unit=mmHg
